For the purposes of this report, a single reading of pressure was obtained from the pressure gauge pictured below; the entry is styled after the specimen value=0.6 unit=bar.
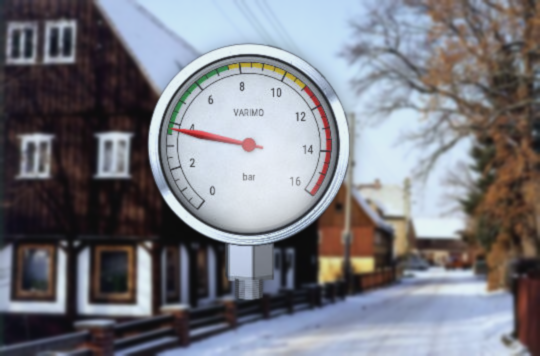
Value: value=3.75 unit=bar
